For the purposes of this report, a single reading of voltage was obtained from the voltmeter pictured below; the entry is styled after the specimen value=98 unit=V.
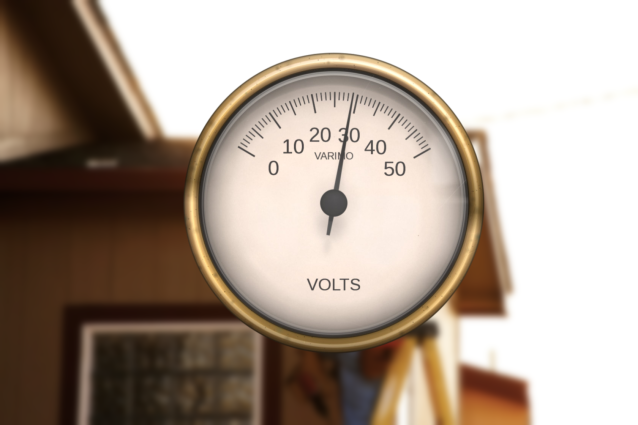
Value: value=29 unit=V
